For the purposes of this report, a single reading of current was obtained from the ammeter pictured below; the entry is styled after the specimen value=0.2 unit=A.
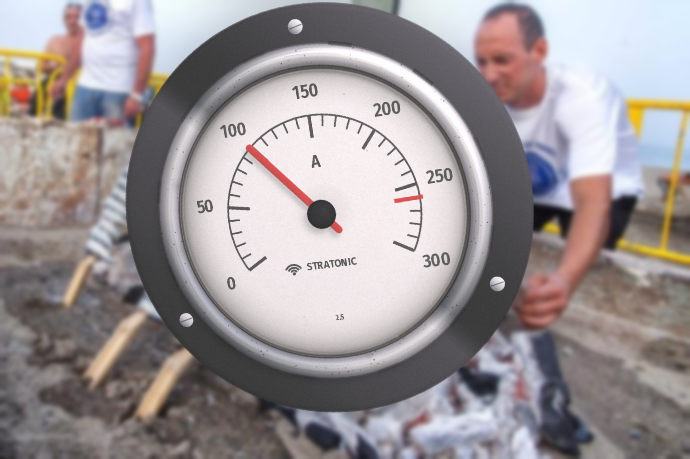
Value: value=100 unit=A
